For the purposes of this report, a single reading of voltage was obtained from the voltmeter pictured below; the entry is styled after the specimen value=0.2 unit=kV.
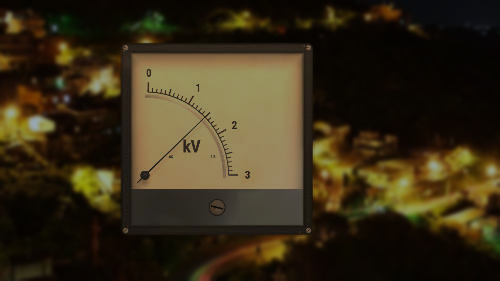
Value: value=1.5 unit=kV
